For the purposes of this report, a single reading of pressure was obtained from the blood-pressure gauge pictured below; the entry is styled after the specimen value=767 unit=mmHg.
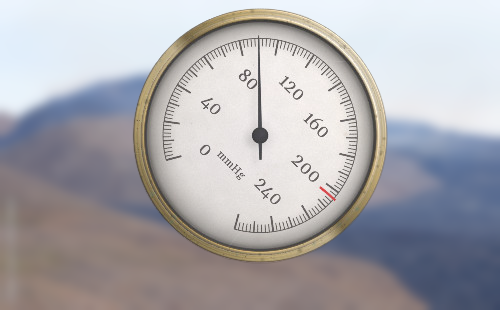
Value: value=90 unit=mmHg
